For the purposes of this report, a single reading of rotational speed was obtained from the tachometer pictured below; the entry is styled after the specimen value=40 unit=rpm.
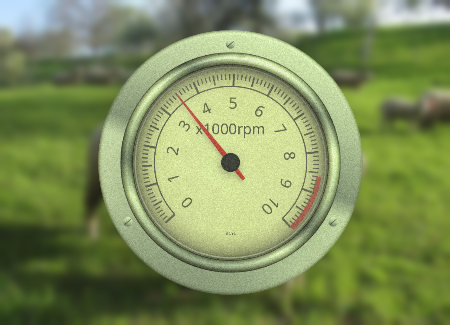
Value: value=3500 unit=rpm
